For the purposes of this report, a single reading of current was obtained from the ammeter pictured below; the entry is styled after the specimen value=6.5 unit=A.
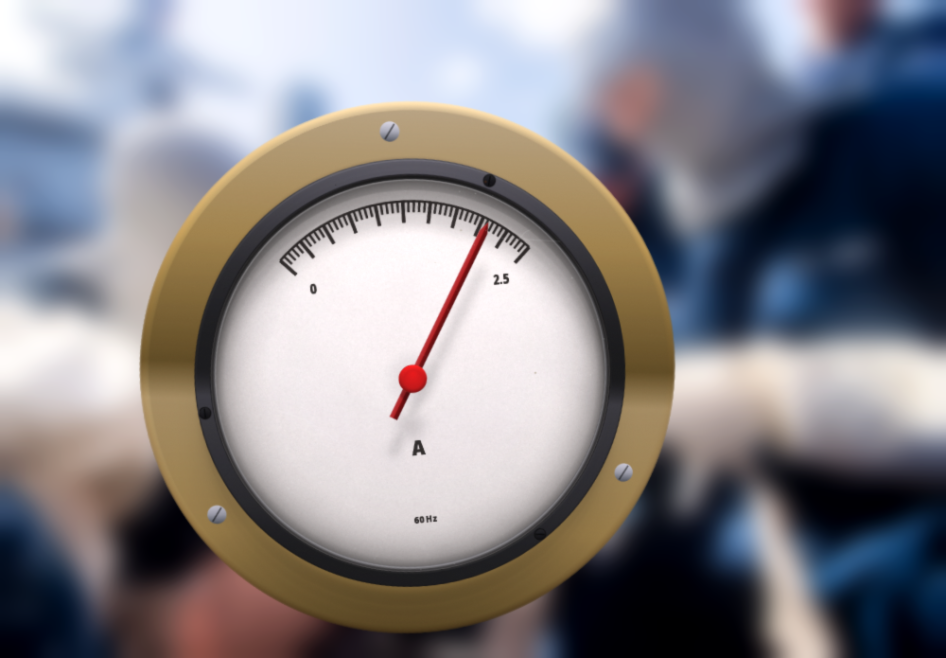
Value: value=2.05 unit=A
